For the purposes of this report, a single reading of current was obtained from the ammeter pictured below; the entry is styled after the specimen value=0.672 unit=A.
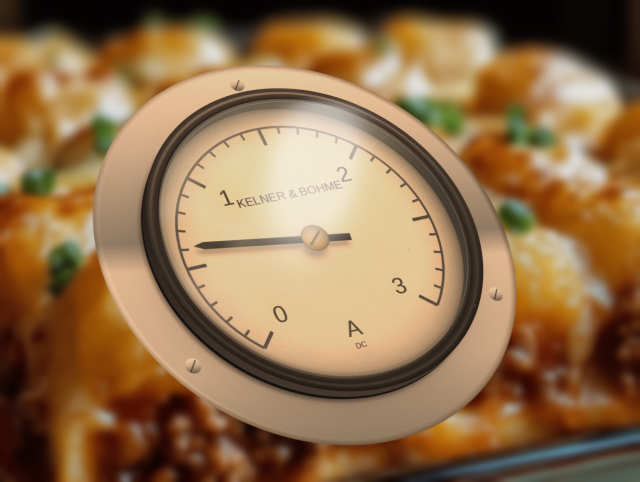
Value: value=0.6 unit=A
